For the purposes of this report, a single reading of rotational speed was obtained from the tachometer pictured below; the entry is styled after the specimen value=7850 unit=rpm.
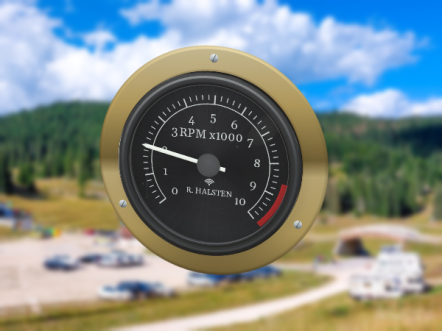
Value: value=2000 unit=rpm
